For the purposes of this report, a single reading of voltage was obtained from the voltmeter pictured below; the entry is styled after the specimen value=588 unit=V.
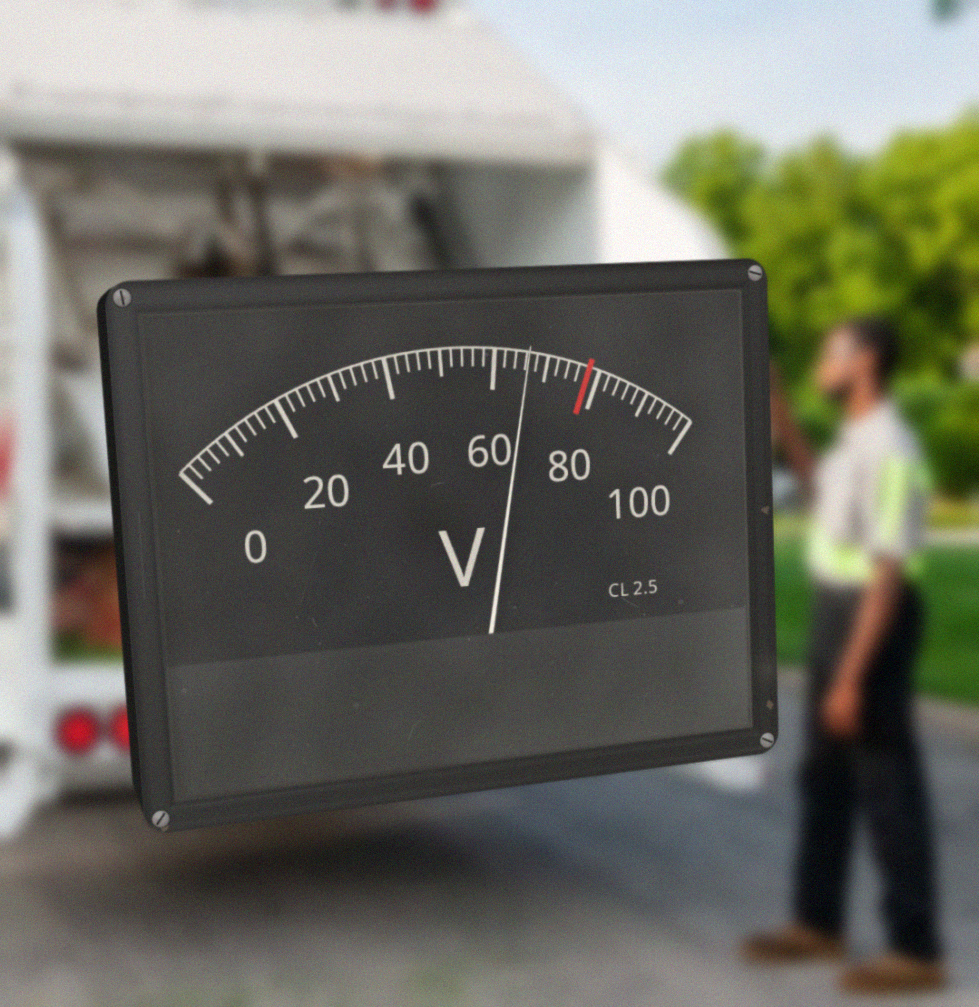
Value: value=66 unit=V
